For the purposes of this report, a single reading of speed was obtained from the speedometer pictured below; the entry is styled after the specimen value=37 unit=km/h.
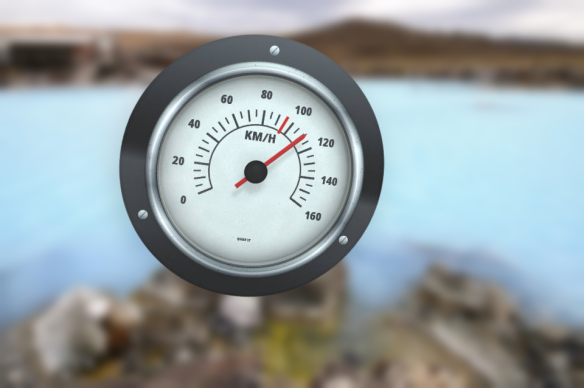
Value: value=110 unit=km/h
